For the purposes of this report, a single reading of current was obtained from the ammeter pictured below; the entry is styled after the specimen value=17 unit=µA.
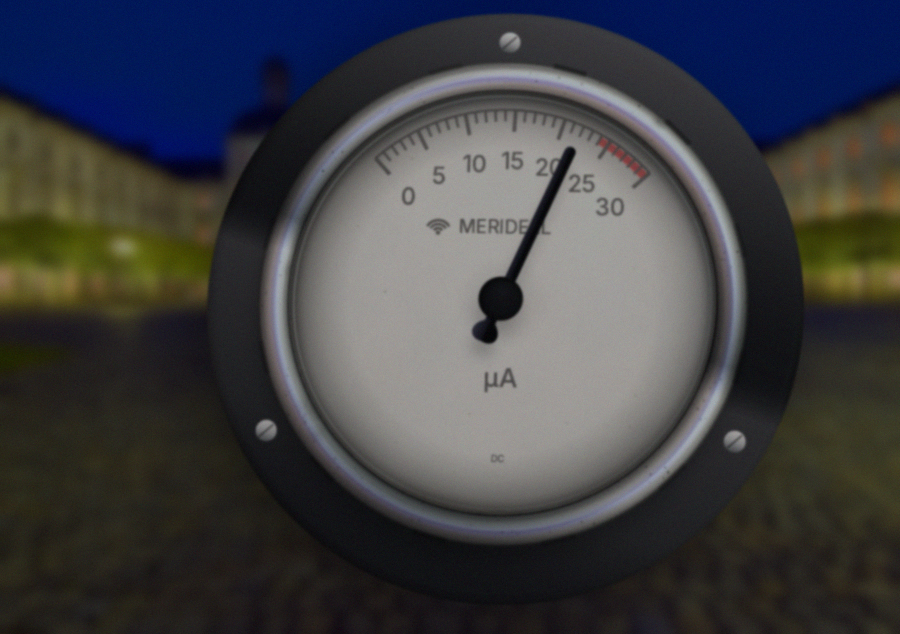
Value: value=22 unit=µA
